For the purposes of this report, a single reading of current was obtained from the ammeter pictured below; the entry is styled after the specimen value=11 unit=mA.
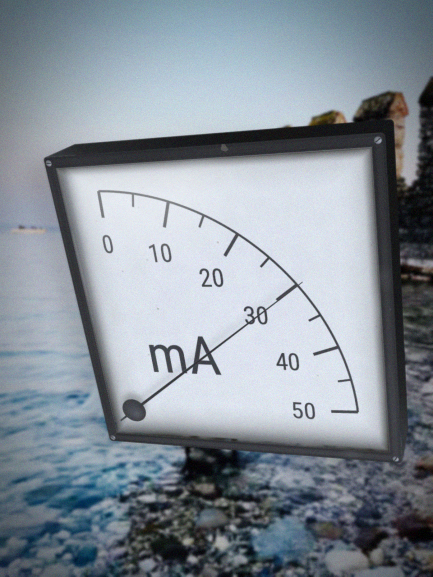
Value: value=30 unit=mA
